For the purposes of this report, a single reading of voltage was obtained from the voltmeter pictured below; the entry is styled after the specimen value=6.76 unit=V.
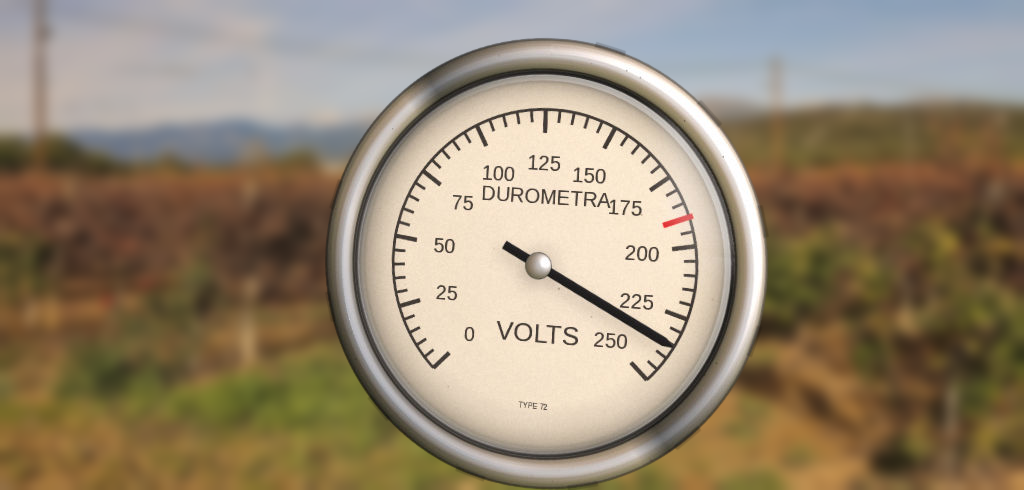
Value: value=235 unit=V
